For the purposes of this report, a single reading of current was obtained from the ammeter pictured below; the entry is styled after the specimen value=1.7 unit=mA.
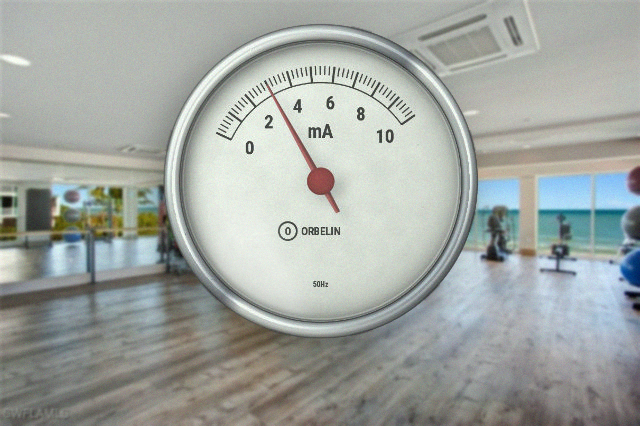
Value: value=3 unit=mA
